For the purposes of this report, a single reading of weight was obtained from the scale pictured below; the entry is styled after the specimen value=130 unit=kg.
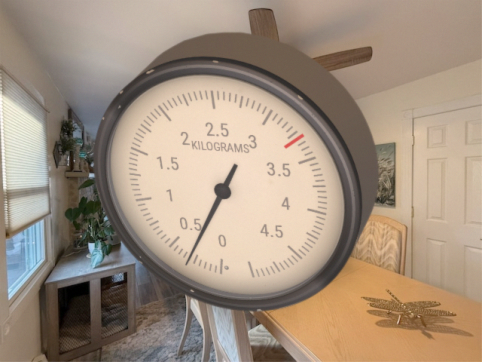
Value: value=0.3 unit=kg
